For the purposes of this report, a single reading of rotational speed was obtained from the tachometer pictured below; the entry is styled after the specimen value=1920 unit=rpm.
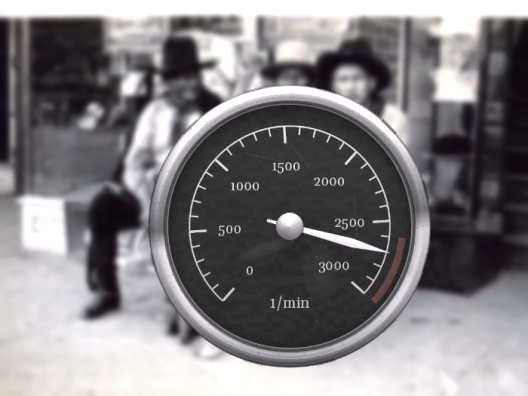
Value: value=2700 unit=rpm
